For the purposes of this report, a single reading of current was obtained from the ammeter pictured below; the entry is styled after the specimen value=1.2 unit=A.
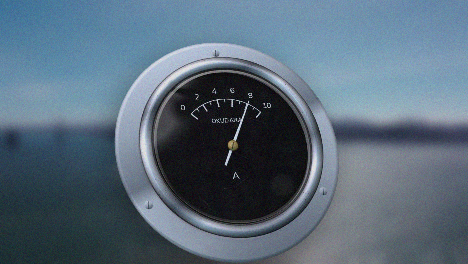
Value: value=8 unit=A
